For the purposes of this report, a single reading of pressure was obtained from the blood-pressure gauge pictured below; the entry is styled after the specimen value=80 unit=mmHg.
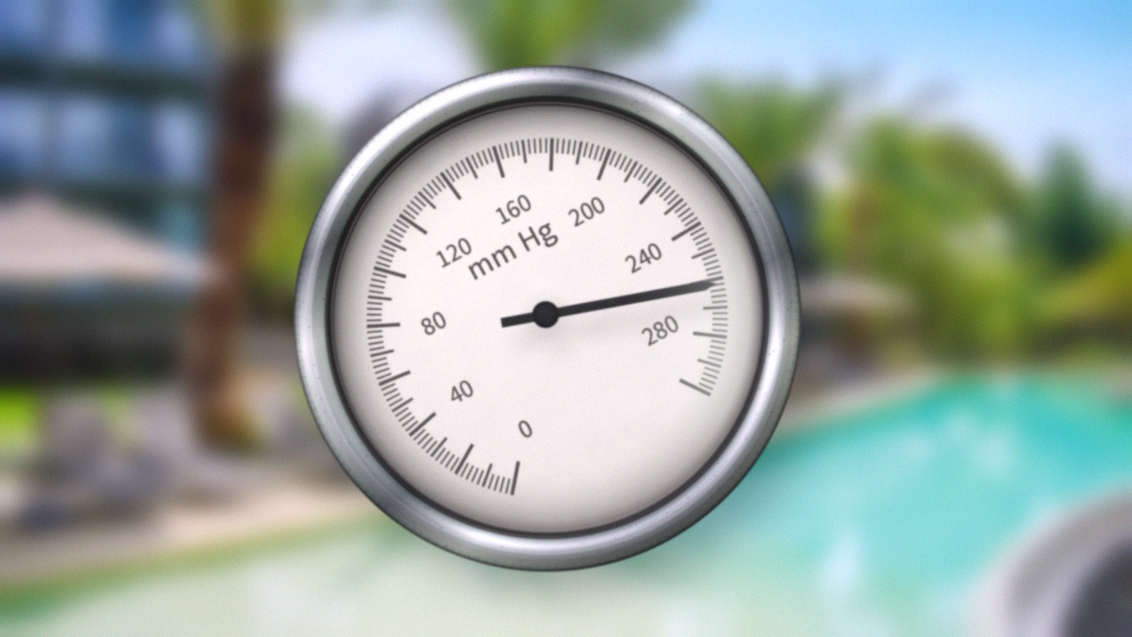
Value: value=262 unit=mmHg
